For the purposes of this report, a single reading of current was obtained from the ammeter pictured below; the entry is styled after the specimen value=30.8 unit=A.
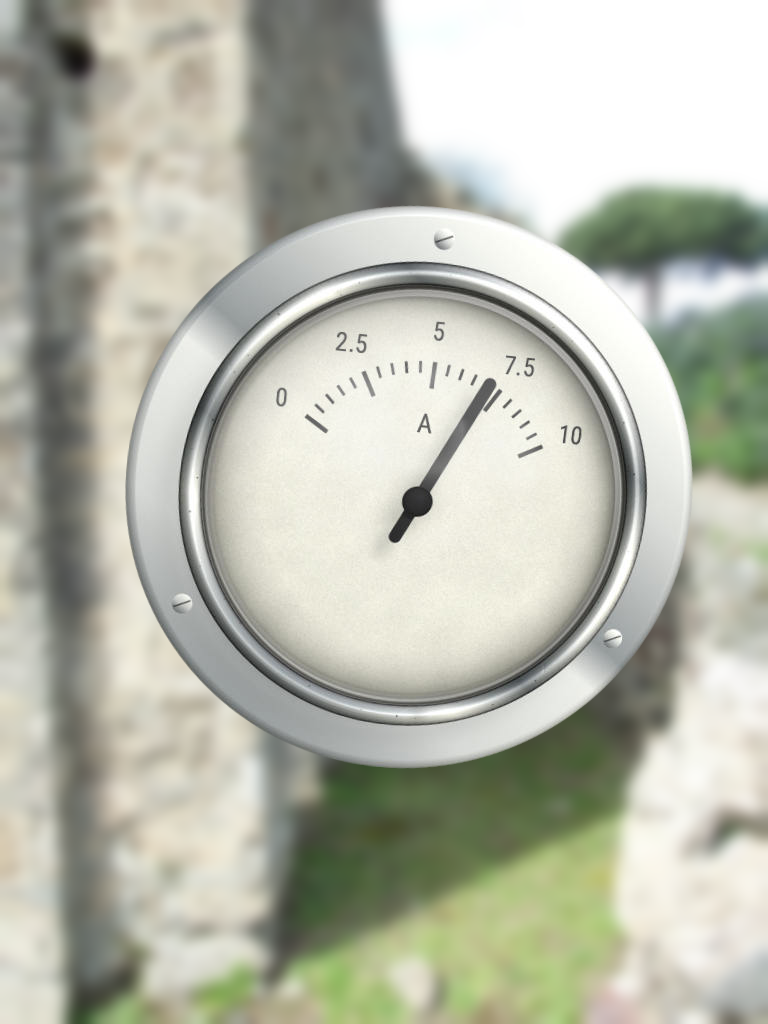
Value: value=7 unit=A
